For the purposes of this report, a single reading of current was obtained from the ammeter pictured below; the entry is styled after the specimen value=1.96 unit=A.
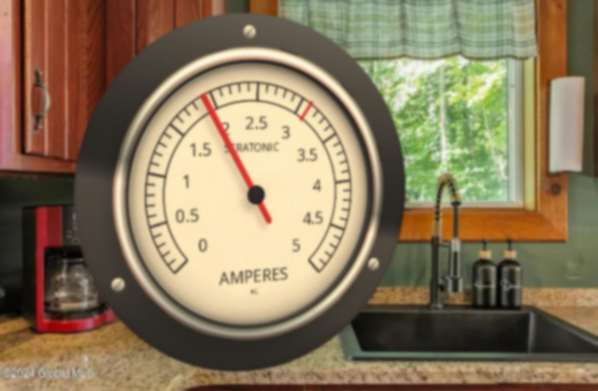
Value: value=1.9 unit=A
